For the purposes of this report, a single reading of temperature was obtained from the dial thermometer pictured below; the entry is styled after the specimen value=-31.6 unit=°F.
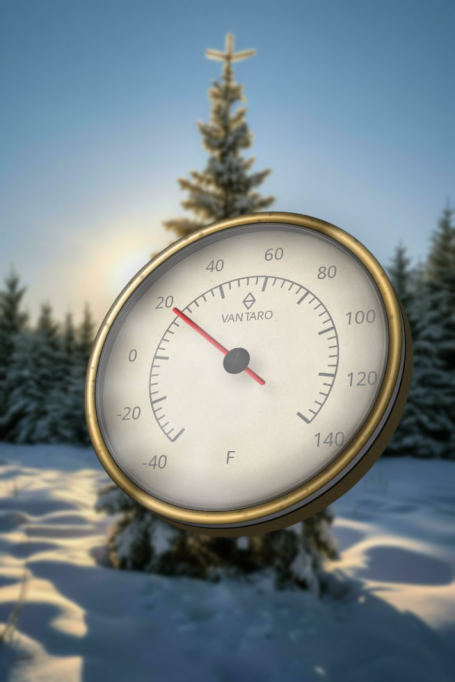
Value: value=20 unit=°F
